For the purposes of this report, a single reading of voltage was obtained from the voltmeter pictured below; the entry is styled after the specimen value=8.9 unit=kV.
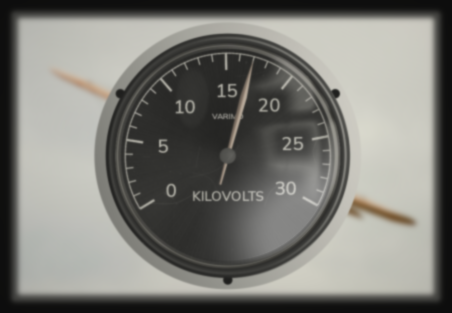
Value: value=17 unit=kV
